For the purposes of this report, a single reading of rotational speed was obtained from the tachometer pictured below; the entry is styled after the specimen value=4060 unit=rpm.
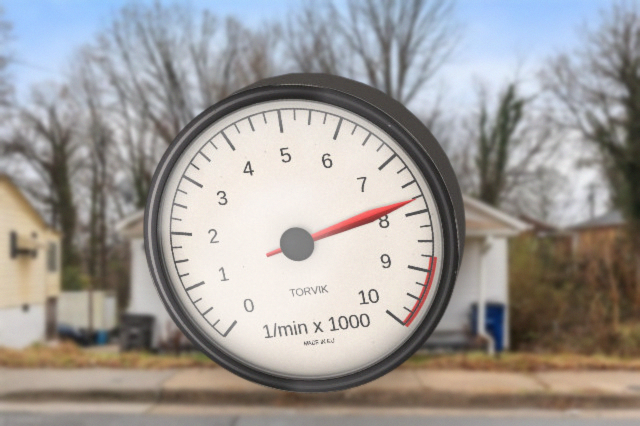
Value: value=7750 unit=rpm
